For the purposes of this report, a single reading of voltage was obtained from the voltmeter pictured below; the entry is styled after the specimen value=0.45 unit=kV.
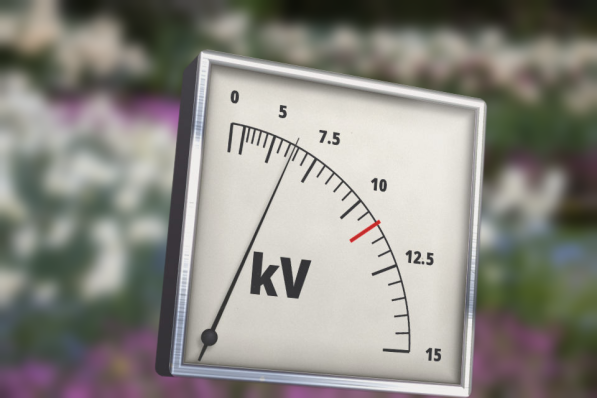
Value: value=6.25 unit=kV
